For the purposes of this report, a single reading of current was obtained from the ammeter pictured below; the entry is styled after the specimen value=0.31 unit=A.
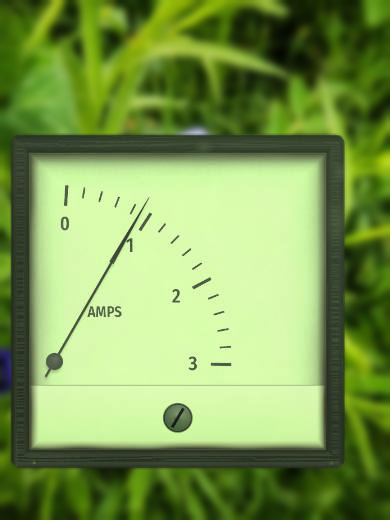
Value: value=0.9 unit=A
